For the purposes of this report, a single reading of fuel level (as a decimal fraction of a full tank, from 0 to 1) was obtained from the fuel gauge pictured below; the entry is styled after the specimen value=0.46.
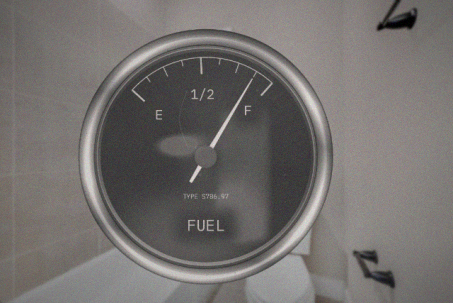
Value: value=0.875
